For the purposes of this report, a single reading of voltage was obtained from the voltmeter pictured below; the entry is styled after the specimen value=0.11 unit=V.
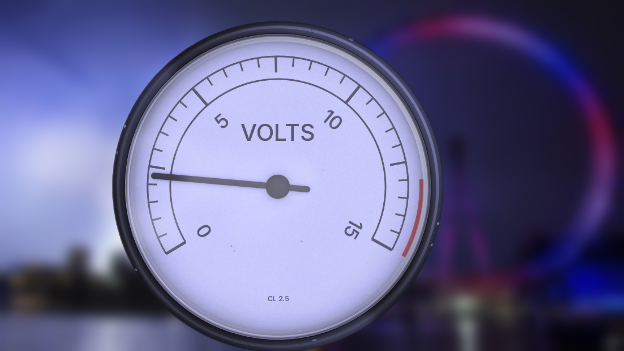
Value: value=2.25 unit=V
